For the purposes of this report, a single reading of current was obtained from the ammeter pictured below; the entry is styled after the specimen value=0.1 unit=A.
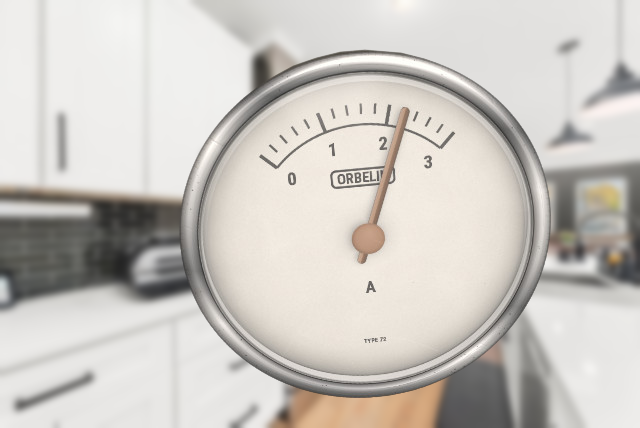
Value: value=2.2 unit=A
